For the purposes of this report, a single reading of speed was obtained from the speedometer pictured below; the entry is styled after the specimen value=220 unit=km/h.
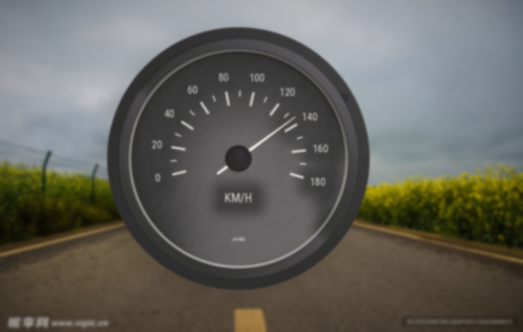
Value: value=135 unit=km/h
